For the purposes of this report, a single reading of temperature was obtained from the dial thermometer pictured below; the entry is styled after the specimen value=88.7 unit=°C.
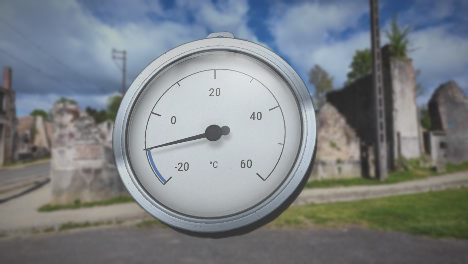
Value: value=-10 unit=°C
